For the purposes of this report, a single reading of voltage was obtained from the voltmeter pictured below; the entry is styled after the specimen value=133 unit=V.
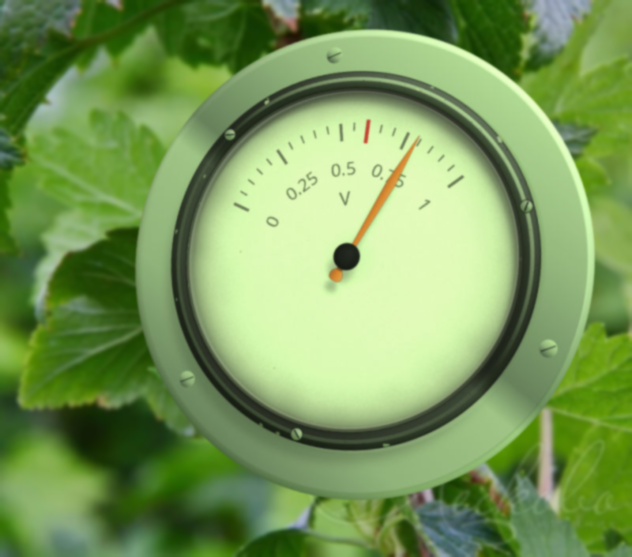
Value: value=0.8 unit=V
